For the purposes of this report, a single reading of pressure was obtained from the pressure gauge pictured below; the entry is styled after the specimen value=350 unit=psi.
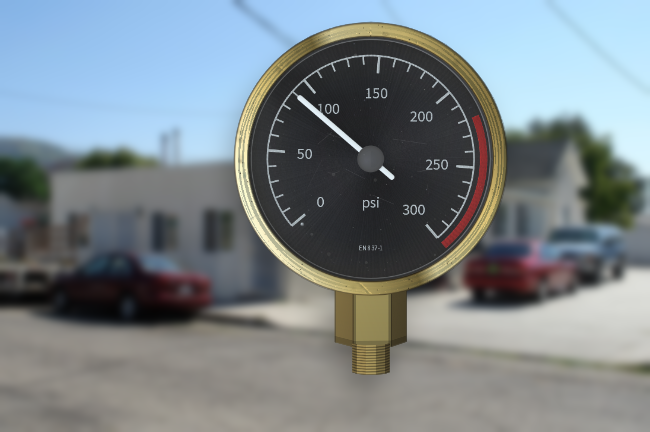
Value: value=90 unit=psi
